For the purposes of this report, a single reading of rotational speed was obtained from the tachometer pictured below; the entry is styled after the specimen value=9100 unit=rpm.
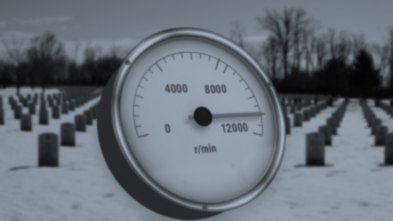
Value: value=11000 unit=rpm
